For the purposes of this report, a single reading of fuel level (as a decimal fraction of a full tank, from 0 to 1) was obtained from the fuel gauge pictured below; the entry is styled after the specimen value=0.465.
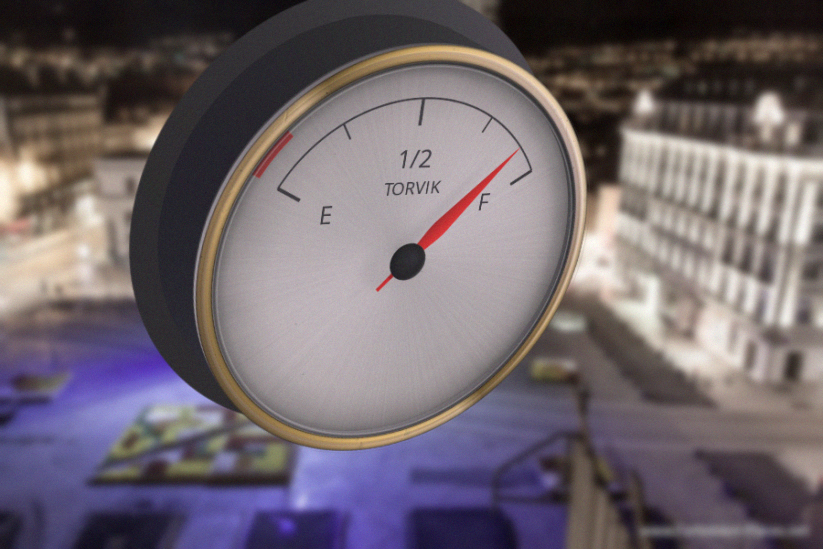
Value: value=0.875
